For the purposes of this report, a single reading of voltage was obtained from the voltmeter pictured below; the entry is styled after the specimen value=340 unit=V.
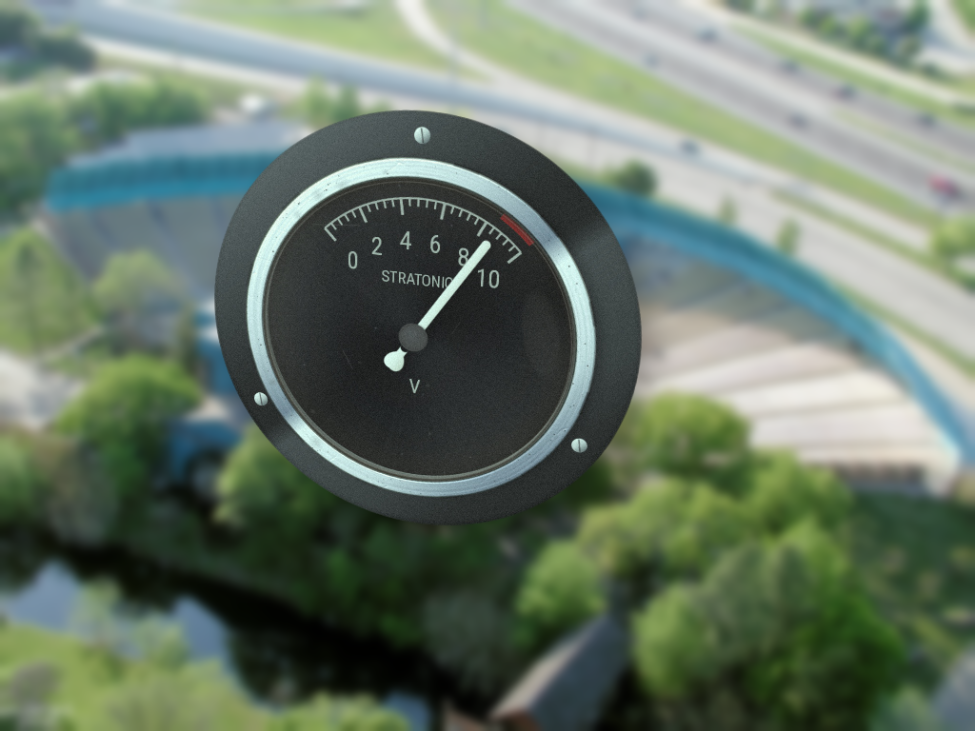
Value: value=8.6 unit=V
